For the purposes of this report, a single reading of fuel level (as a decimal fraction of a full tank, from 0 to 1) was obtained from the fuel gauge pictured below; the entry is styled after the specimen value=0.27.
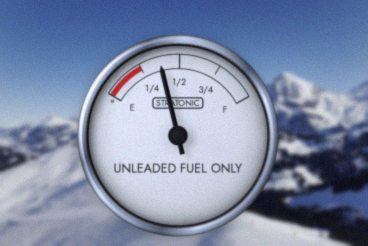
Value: value=0.375
